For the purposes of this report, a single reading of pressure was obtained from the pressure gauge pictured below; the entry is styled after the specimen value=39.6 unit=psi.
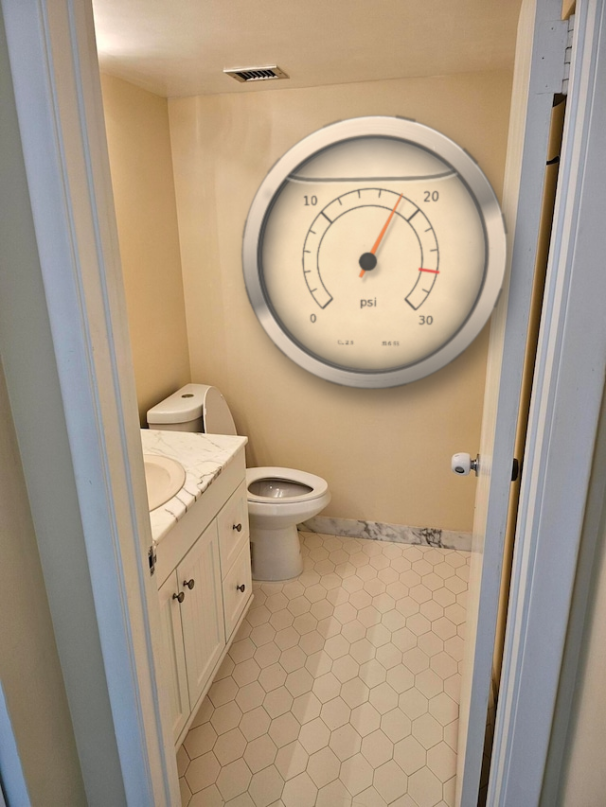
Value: value=18 unit=psi
